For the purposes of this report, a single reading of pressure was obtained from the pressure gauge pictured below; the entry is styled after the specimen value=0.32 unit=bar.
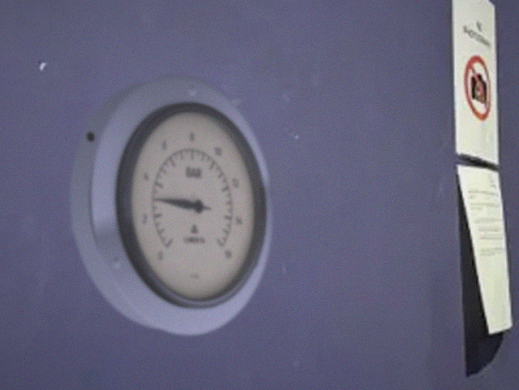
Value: value=3 unit=bar
